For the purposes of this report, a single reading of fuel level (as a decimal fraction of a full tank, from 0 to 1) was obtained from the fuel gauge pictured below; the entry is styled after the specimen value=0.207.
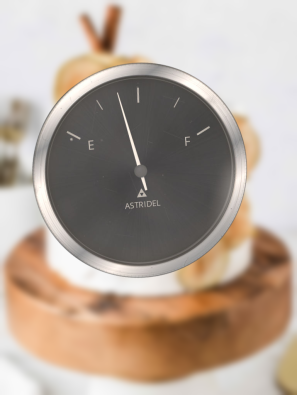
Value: value=0.375
